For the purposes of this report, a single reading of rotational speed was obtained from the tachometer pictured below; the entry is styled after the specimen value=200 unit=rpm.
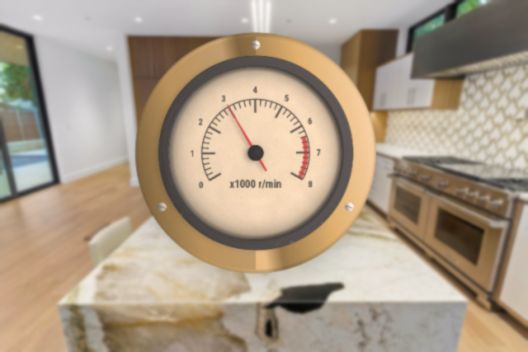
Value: value=3000 unit=rpm
